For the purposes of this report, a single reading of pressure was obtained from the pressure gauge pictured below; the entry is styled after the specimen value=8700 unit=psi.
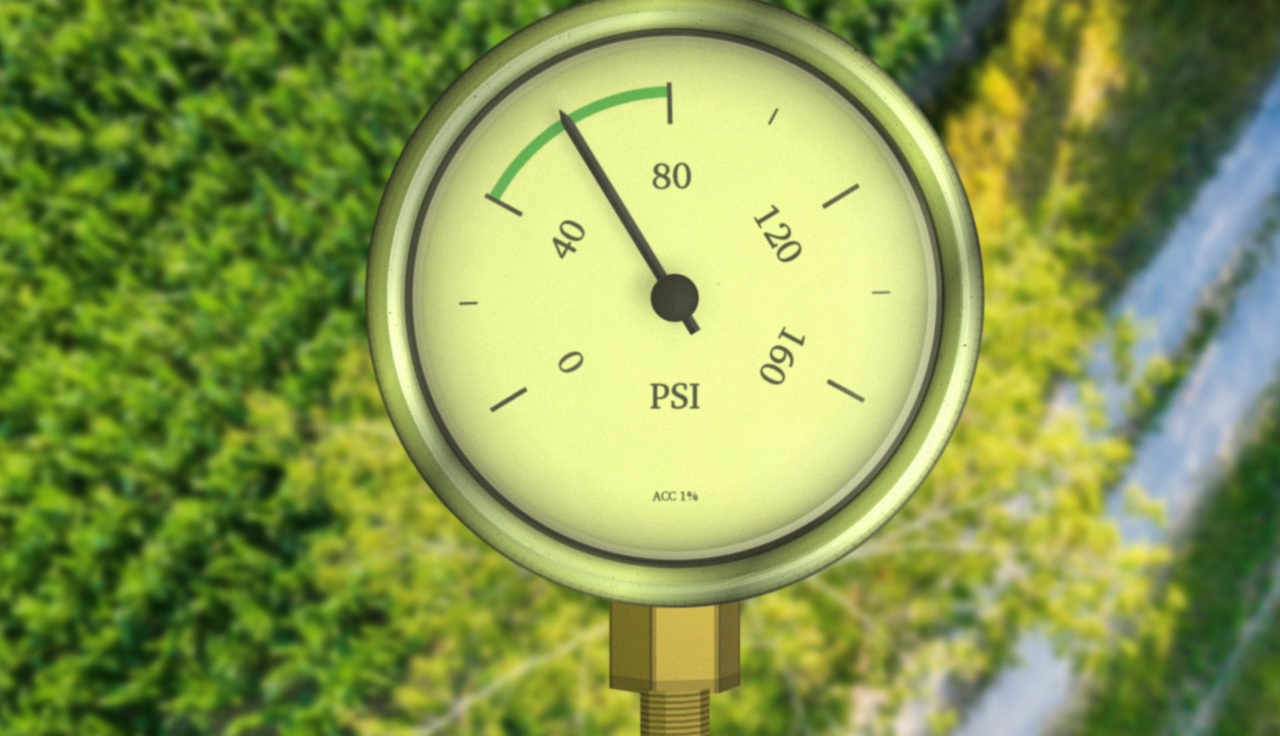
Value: value=60 unit=psi
